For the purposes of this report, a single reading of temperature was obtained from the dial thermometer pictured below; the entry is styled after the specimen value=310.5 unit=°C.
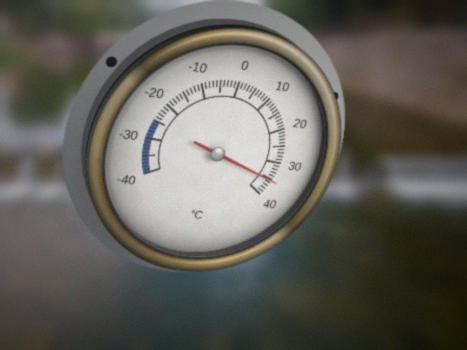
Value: value=35 unit=°C
